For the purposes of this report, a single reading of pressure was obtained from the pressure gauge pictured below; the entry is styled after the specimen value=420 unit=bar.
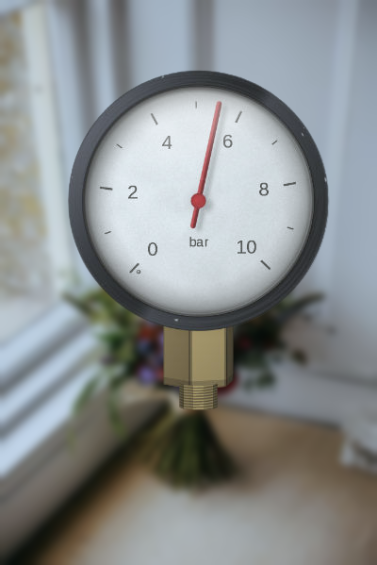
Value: value=5.5 unit=bar
